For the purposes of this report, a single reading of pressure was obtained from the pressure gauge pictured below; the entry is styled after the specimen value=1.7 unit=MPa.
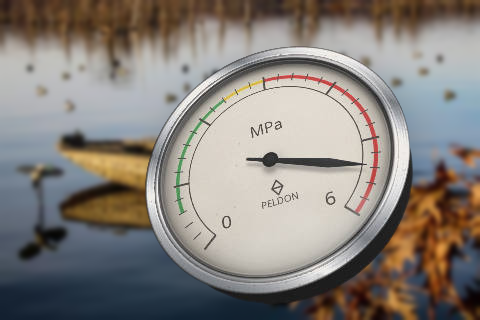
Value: value=5.4 unit=MPa
